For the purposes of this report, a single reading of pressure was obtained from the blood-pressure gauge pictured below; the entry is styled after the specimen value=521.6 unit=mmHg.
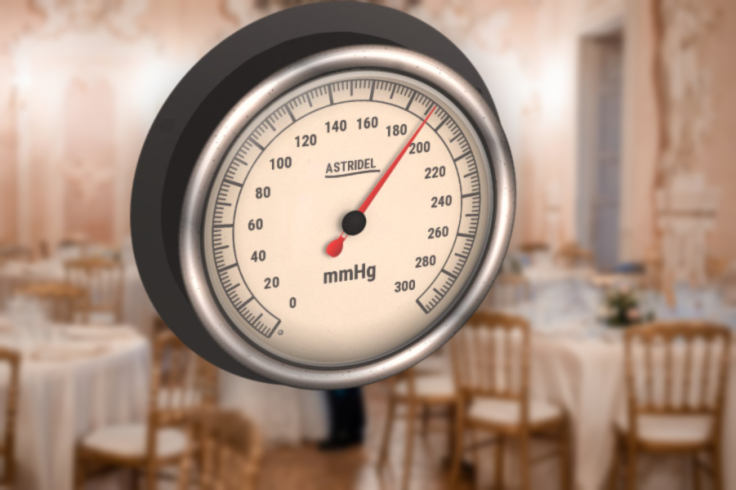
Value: value=190 unit=mmHg
